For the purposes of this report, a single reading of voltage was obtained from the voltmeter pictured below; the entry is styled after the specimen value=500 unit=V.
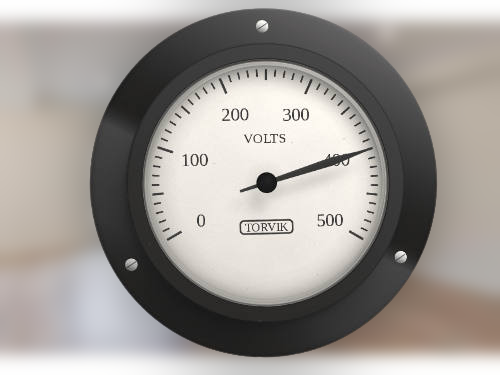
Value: value=400 unit=V
